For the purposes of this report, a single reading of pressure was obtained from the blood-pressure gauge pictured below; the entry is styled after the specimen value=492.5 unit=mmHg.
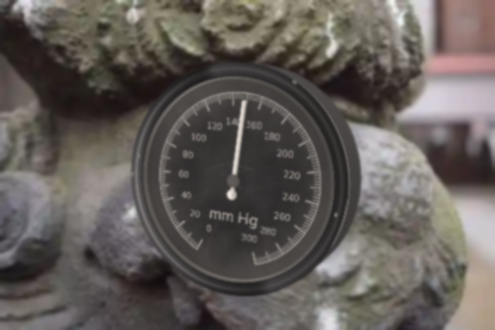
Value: value=150 unit=mmHg
